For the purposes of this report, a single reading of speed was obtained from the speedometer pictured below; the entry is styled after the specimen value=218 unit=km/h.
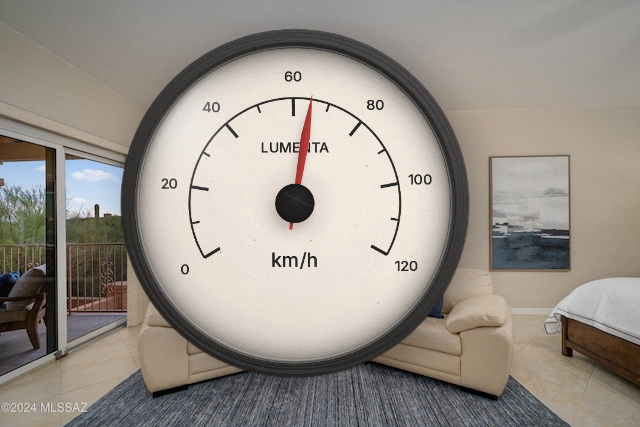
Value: value=65 unit=km/h
